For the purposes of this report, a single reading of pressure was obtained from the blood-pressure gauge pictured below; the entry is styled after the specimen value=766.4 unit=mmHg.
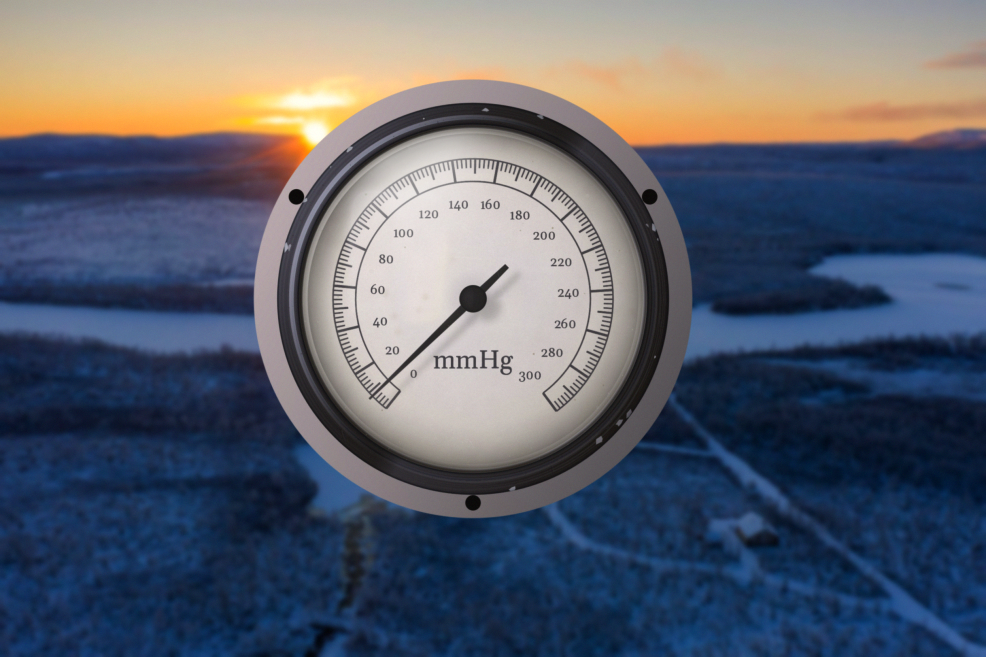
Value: value=8 unit=mmHg
